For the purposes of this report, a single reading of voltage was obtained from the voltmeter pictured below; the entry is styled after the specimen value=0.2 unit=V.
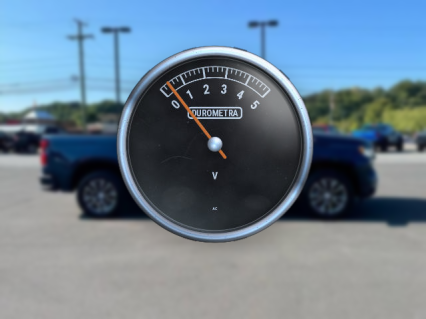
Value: value=0.4 unit=V
